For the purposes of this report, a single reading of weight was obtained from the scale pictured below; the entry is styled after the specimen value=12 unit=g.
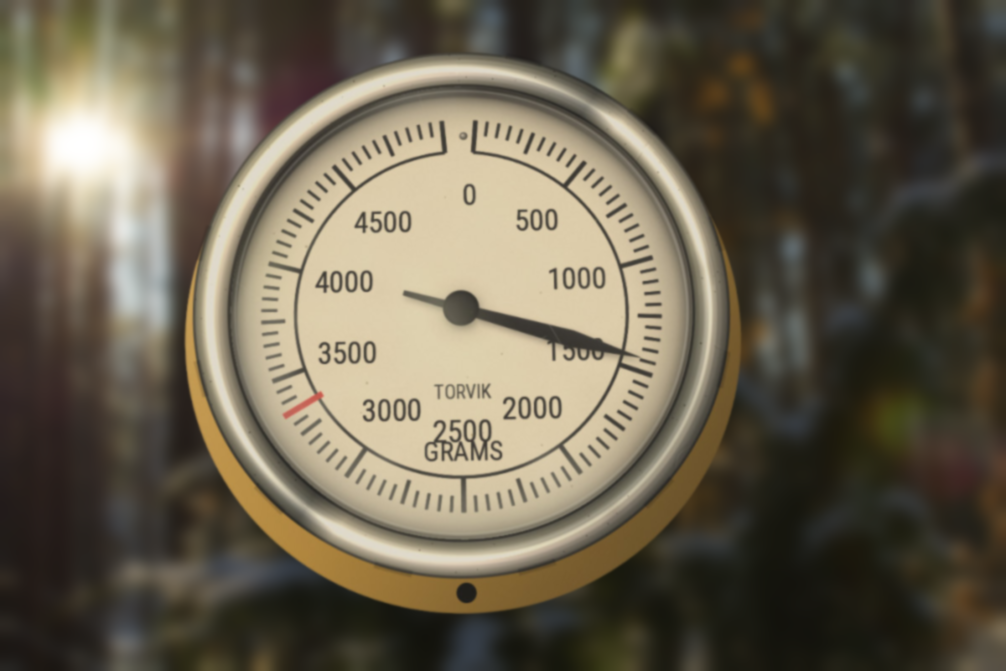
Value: value=1450 unit=g
